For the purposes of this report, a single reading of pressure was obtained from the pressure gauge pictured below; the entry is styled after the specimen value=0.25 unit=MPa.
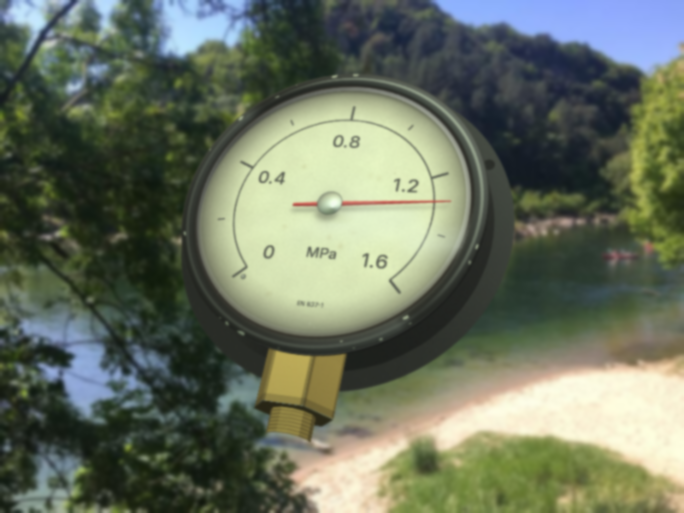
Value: value=1.3 unit=MPa
